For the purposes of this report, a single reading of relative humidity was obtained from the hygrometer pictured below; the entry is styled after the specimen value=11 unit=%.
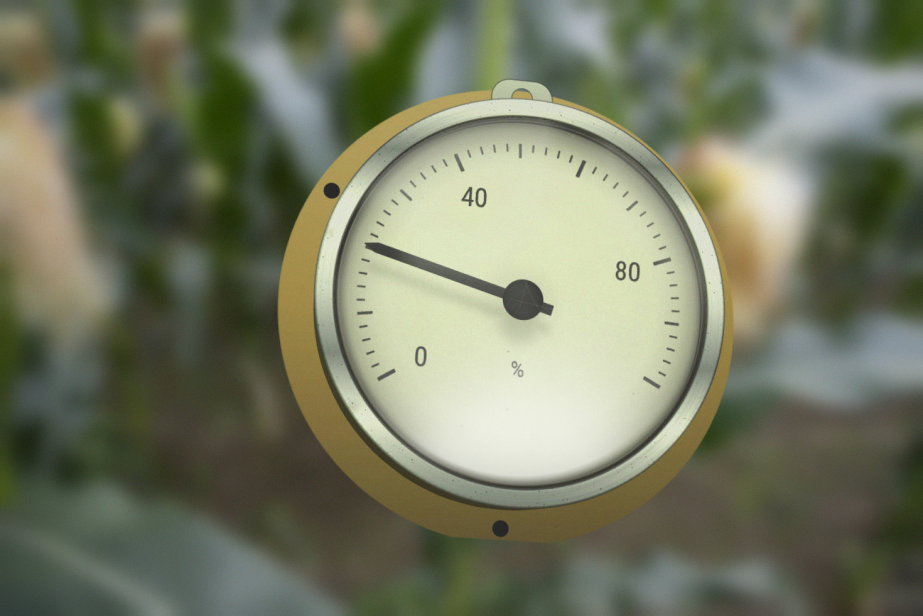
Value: value=20 unit=%
